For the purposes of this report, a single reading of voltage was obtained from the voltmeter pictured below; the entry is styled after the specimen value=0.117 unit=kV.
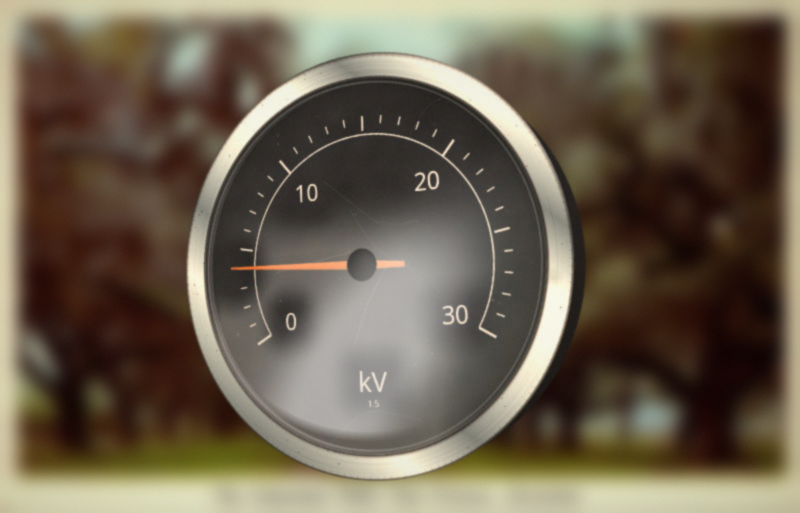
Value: value=4 unit=kV
